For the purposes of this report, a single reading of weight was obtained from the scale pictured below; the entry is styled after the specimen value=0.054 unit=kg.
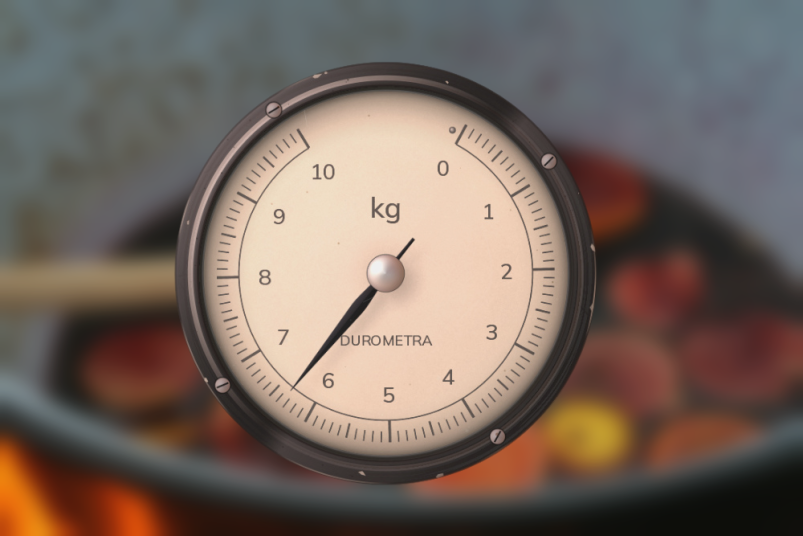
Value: value=6.35 unit=kg
